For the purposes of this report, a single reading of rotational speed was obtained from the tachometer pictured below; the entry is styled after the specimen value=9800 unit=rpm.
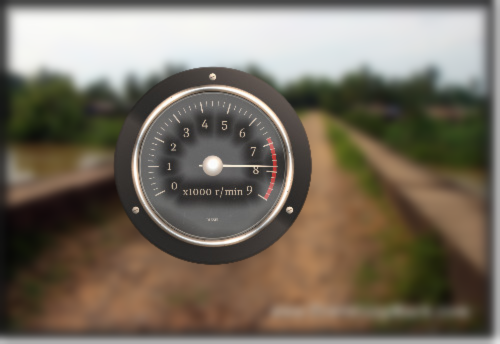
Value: value=7800 unit=rpm
